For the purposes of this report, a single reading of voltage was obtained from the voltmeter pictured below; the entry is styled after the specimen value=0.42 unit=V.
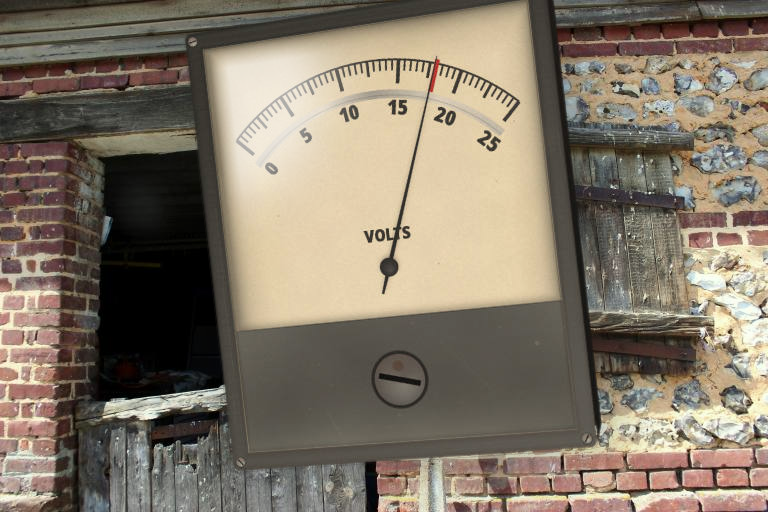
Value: value=18 unit=V
